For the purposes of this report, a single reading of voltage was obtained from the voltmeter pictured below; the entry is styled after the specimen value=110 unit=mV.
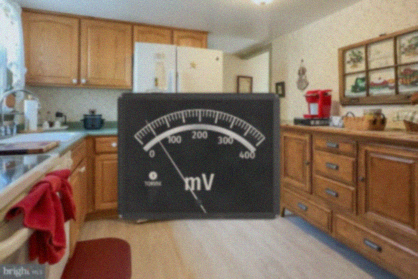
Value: value=50 unit=mV
